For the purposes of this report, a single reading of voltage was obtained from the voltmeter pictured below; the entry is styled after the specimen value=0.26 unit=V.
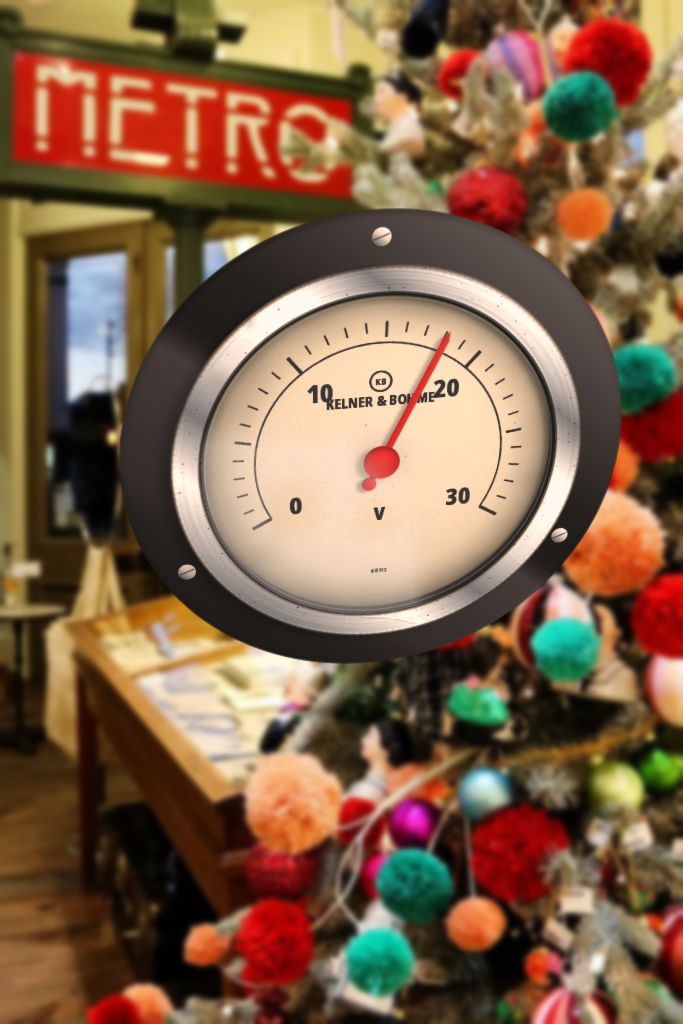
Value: value=18 unit=V
